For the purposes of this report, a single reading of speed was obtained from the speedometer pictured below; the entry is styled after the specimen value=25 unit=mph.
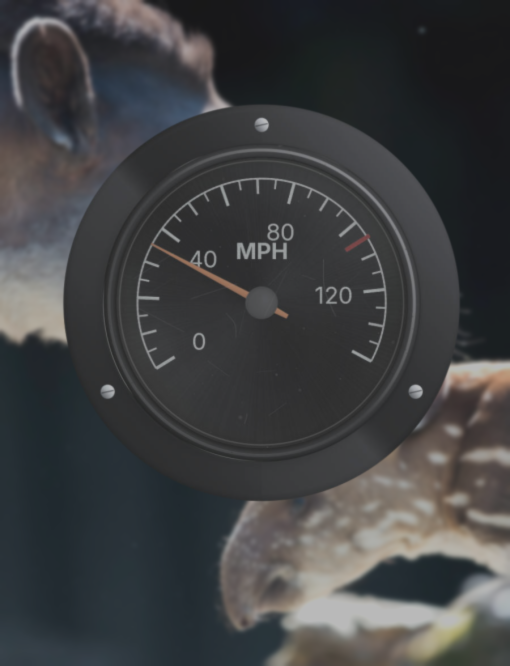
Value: value=35 unit=mph
